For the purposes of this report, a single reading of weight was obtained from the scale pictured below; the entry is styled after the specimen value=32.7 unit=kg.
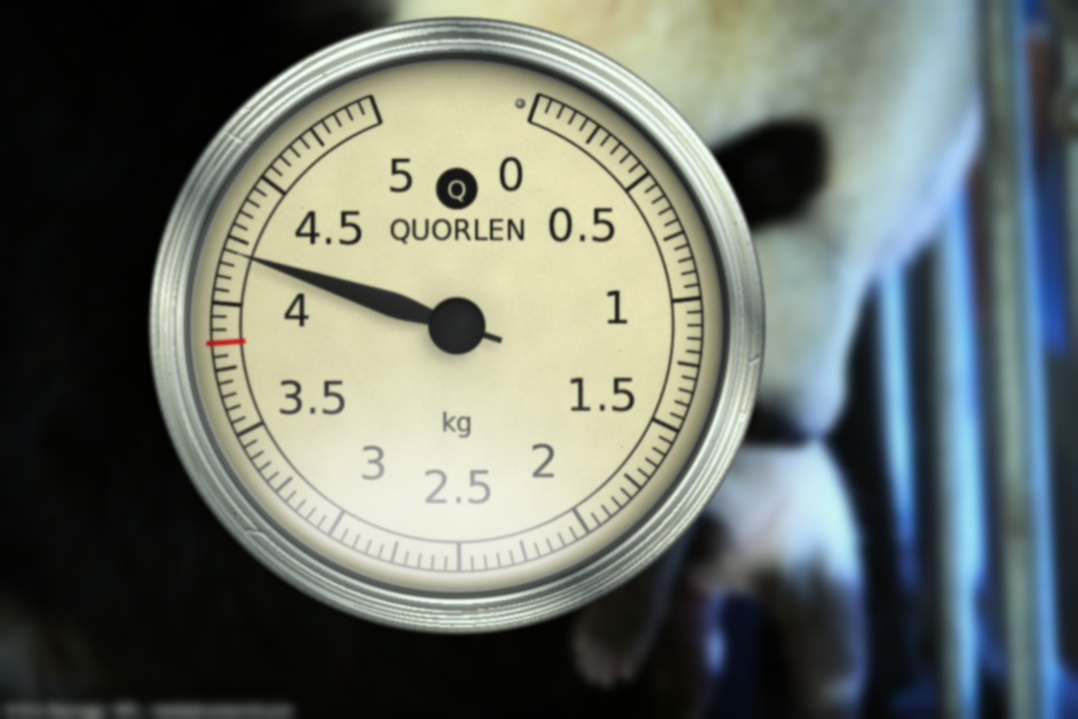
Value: value=4.2 unit=kg
